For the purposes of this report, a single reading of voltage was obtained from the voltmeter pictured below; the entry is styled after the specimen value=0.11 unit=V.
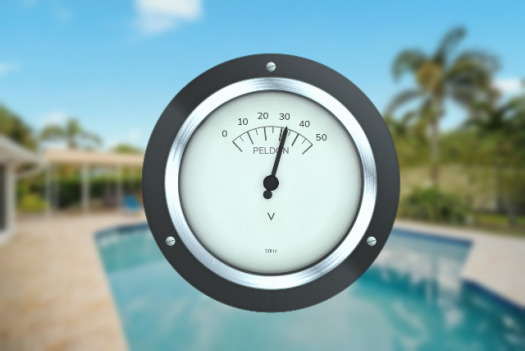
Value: value=32.5 unit=V
